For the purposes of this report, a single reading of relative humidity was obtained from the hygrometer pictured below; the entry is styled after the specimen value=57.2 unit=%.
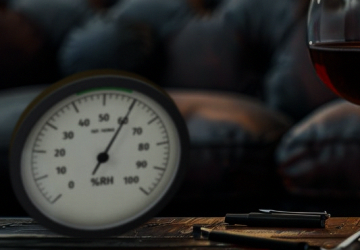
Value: value=60 unit=%
